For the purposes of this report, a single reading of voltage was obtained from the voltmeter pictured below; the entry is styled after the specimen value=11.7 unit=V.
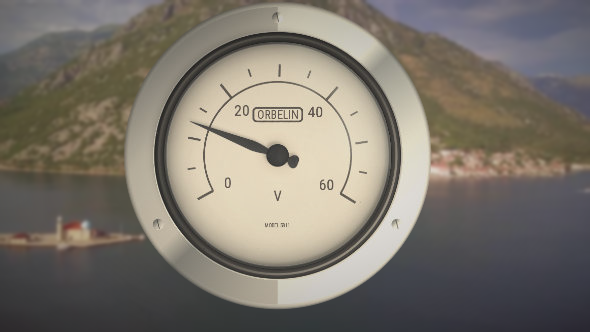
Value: value=12.5 unit=V
